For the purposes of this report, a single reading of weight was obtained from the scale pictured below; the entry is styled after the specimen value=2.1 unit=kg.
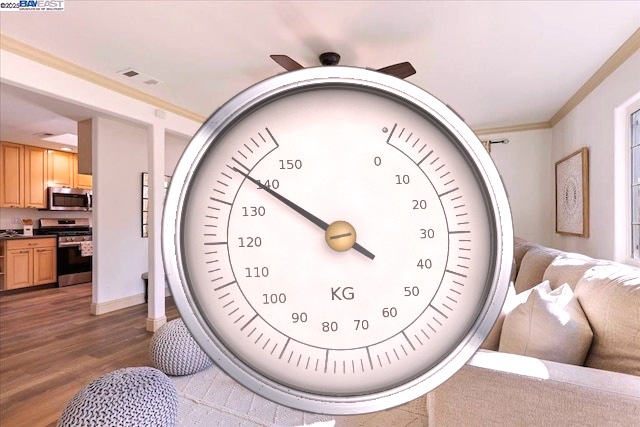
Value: value=138 unit=kg
